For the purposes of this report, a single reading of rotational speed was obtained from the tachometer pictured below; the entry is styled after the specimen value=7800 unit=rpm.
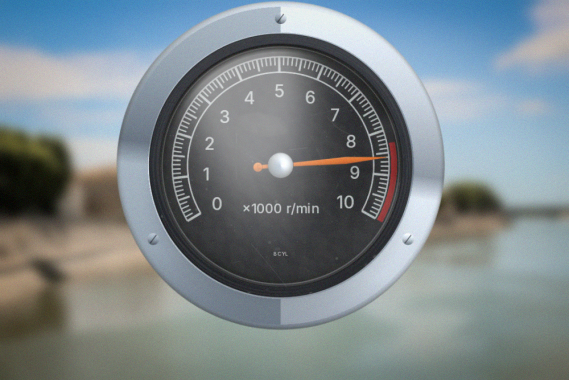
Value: value=8600 unit=rpm
